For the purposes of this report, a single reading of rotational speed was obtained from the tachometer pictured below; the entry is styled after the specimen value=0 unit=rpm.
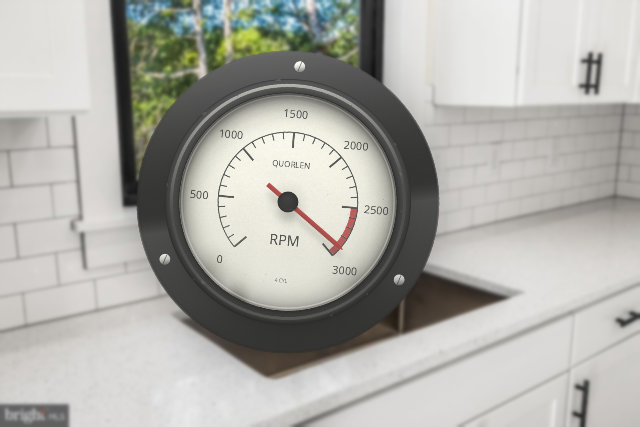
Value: value=2900 unit=rpm
